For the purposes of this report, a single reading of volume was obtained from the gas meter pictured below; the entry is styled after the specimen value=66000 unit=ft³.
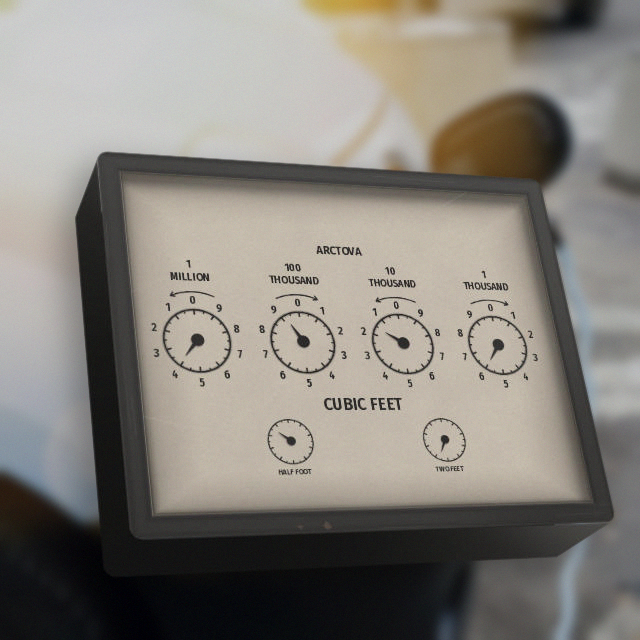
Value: value=391600 unit=ft³
